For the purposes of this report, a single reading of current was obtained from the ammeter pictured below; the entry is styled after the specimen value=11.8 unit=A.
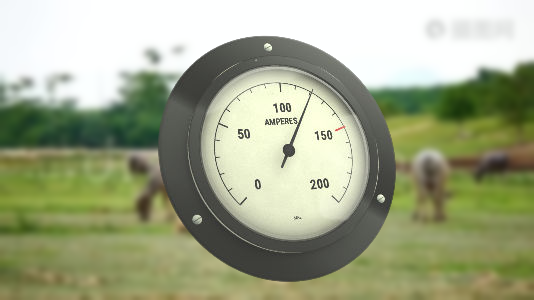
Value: value=120 unit=A
